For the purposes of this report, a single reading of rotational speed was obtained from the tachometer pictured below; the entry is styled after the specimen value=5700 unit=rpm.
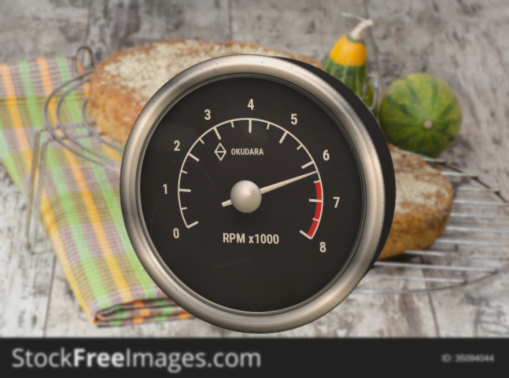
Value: value=6250 unit=rpm
